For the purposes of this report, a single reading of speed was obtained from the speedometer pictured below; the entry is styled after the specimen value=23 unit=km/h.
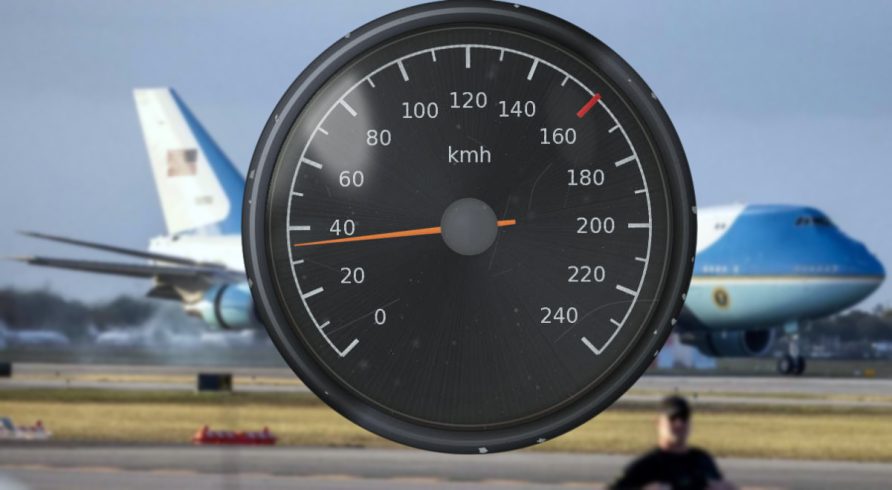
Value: value=35 unit=km/h
